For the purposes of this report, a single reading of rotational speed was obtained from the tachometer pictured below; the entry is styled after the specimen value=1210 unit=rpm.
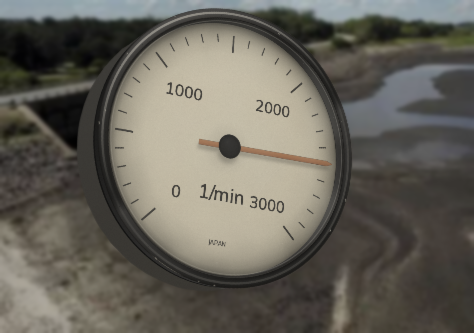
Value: value=2500 unit=rpm
